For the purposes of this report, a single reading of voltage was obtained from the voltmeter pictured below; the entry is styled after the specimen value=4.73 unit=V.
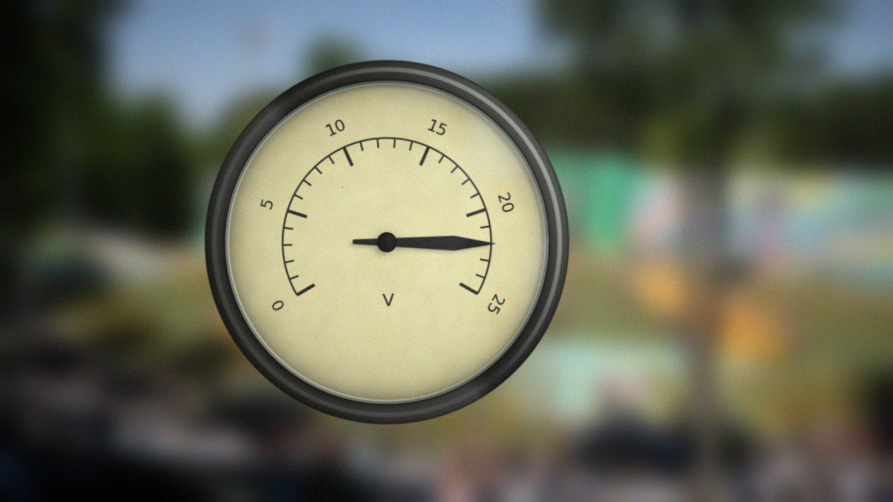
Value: value=22 unit=V
